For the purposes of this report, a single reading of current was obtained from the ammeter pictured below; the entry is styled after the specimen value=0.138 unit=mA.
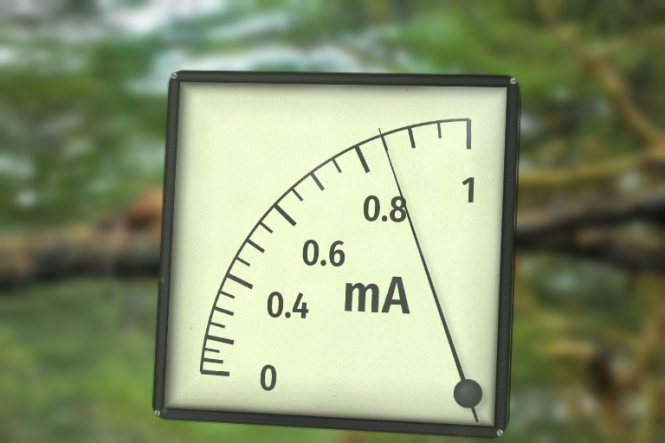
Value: value=0.85 unit=mA
